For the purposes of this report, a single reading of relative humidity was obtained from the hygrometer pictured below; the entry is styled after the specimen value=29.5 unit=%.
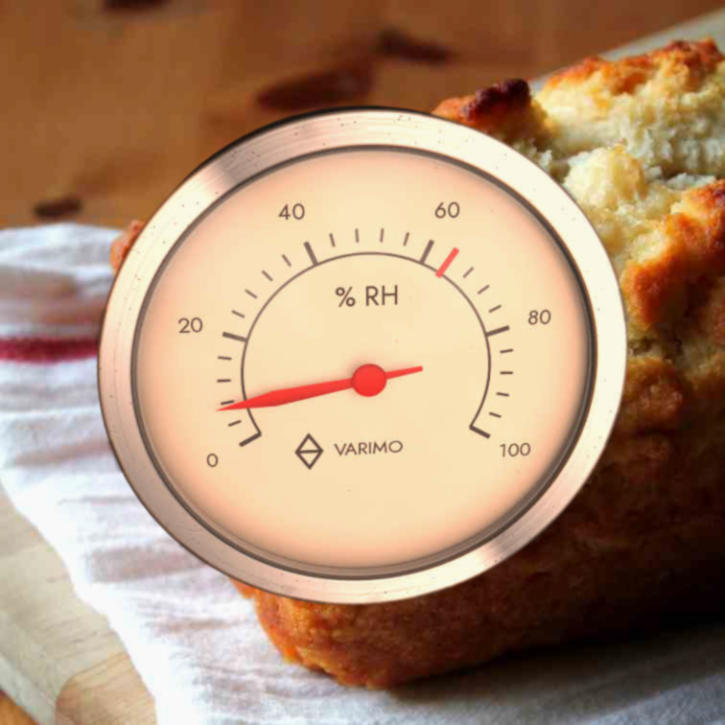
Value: value=8 unit=%
